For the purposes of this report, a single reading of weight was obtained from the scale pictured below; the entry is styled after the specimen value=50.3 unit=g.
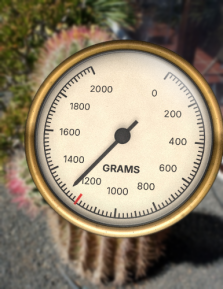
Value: value=1260 unit=g
